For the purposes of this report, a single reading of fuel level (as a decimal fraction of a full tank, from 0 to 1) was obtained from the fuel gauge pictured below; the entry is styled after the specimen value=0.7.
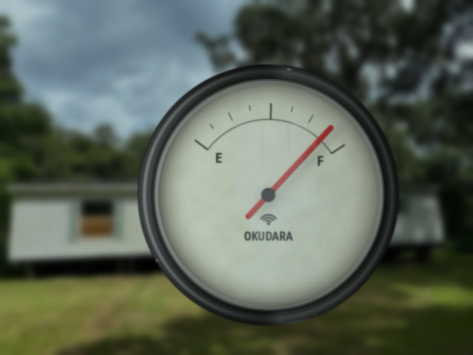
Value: value=0.875
